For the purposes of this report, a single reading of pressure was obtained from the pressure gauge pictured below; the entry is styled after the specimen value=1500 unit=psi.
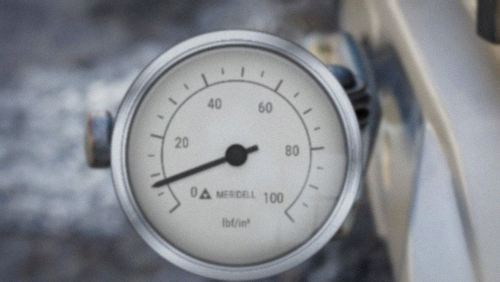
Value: value=7.5 unit=psi
